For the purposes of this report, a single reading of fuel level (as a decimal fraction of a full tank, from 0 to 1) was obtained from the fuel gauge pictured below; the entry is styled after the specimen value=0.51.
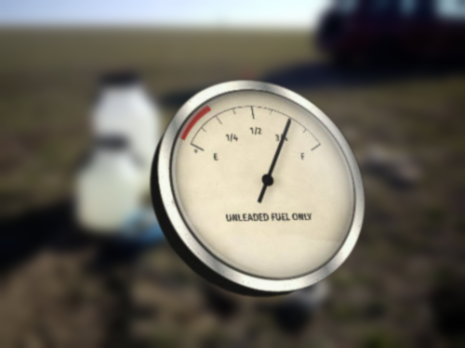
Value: value=0.75
